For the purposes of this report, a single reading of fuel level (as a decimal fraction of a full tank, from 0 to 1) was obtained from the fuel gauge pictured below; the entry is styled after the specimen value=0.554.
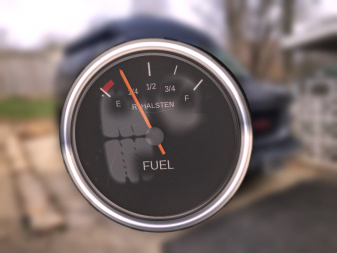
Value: value=0.25
